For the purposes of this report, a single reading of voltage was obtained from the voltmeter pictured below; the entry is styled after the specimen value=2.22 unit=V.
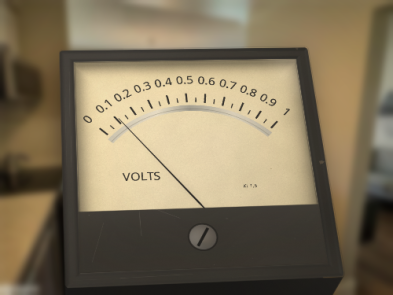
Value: value=0.1 unit=V
